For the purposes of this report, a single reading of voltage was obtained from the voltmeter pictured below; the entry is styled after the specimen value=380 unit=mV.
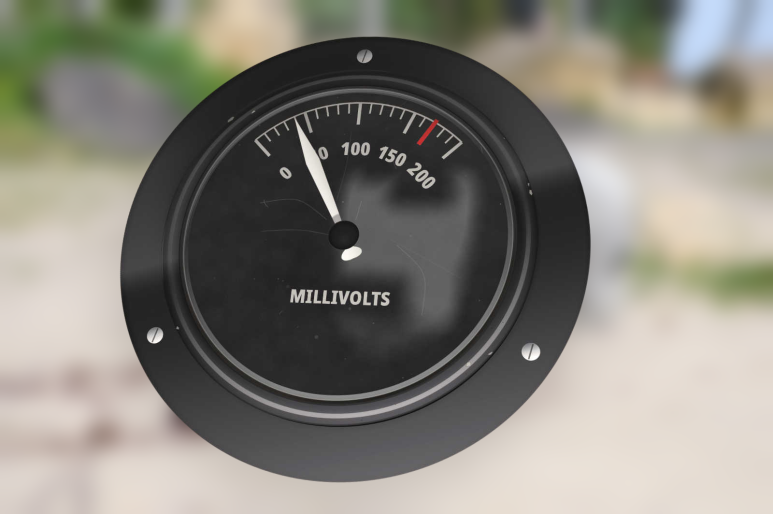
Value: value=40 unit=mV
